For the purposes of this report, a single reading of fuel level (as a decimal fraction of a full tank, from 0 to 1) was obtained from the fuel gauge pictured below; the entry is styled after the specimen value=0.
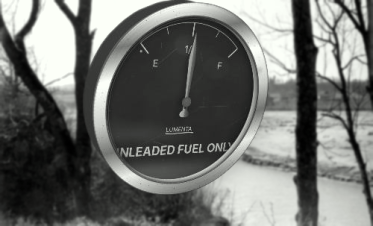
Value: value=0.5
